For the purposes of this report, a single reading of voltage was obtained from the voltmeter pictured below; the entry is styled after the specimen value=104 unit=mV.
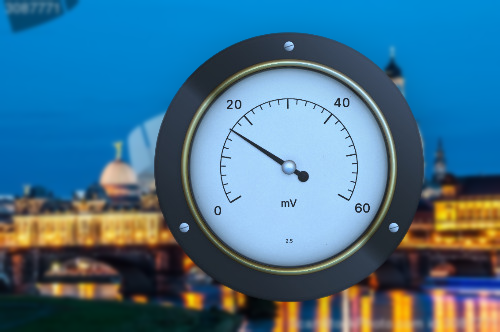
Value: value=16 unit=mV
